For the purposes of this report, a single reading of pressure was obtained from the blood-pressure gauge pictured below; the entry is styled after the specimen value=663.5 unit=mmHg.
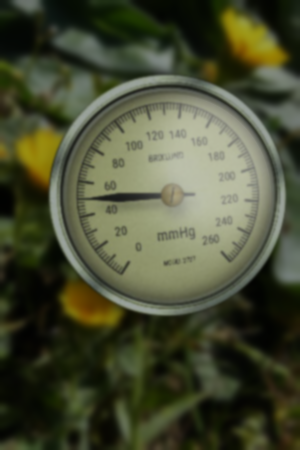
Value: value=50 unit=mmHg
